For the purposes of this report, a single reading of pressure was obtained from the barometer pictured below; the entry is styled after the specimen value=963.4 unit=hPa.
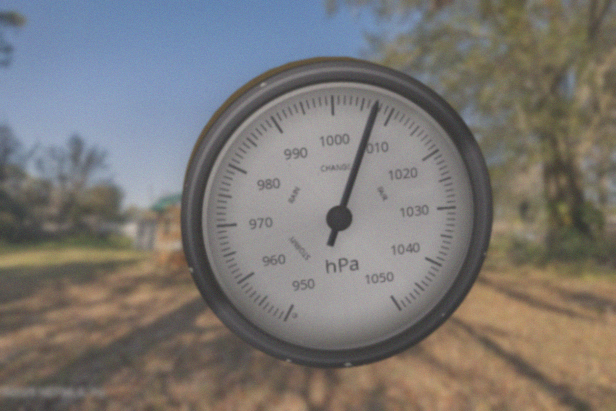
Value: value=1007 unit=hPa
